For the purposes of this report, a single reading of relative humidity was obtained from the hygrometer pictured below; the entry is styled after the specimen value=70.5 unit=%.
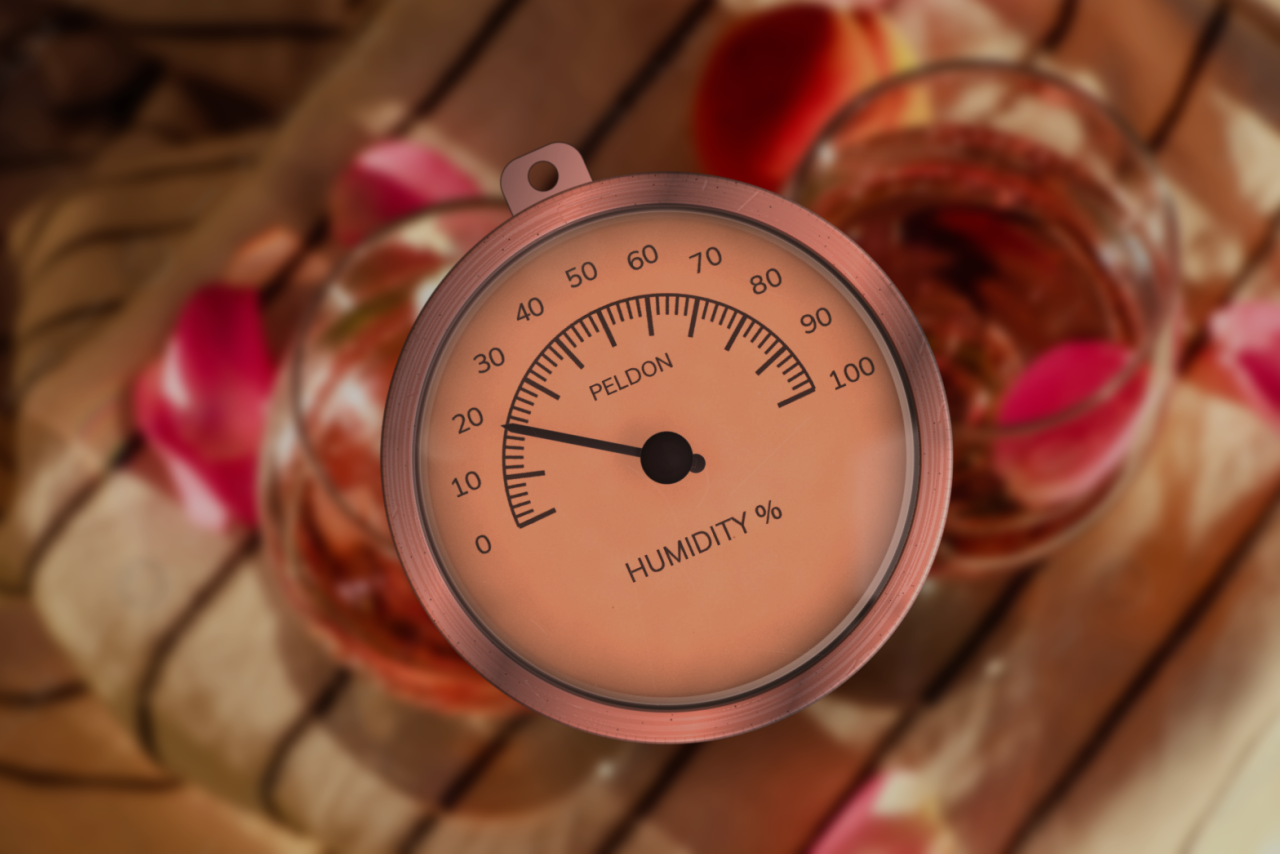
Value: value=20 unit=%
